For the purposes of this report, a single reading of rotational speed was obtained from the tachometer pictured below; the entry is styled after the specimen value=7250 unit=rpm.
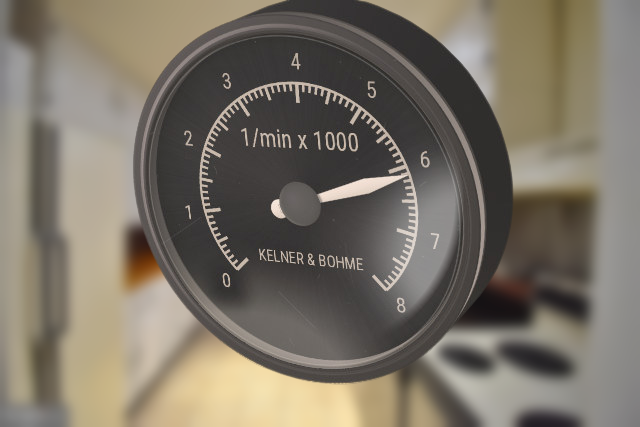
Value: value=6100 unit=rpm
